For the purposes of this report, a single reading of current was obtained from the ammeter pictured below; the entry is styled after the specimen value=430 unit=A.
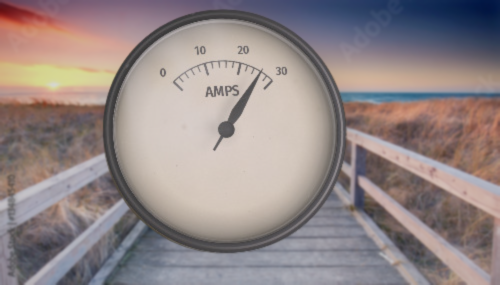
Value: value=26 unit=A
